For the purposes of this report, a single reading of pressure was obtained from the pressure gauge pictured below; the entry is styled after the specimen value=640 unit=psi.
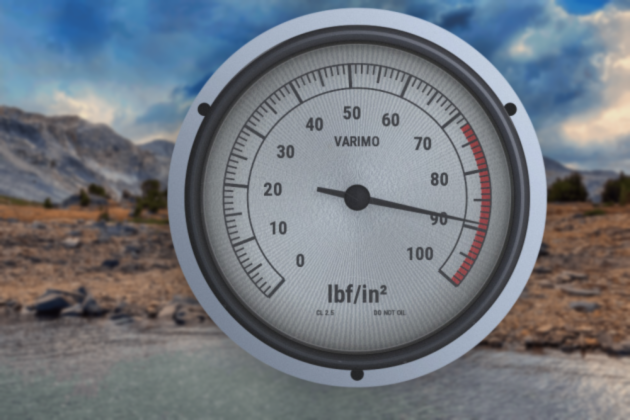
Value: value=89 unit=psi
